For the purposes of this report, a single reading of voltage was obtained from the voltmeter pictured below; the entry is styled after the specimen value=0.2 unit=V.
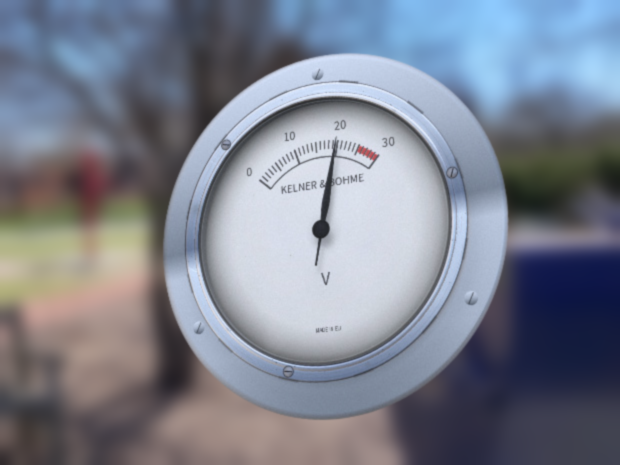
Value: value=20 unit=V
